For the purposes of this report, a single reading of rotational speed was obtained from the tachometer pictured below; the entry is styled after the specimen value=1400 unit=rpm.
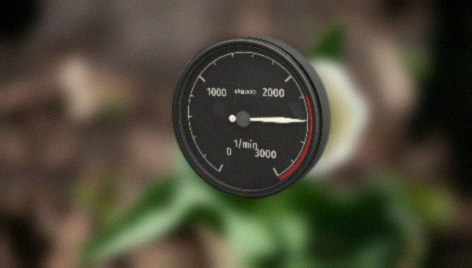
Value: value=2400 unit=rpm
